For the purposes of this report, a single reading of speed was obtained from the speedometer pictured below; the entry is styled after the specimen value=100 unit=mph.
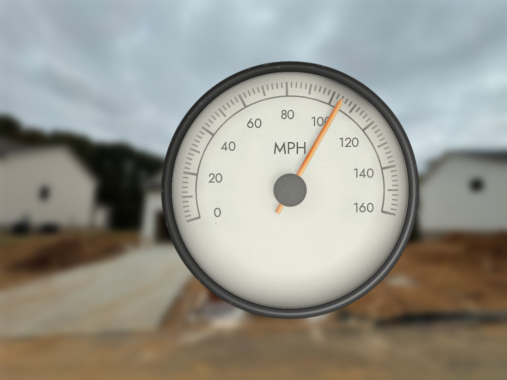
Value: value=104 unit=mph
